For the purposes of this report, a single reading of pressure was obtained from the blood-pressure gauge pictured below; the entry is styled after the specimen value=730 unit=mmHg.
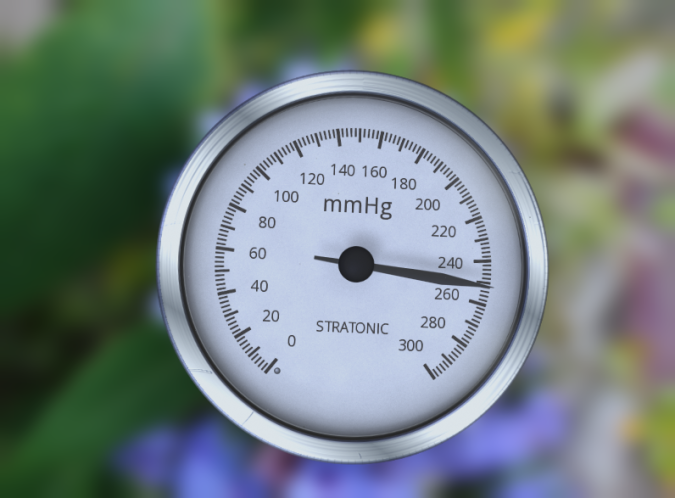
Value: value=252 unit=mmHg
